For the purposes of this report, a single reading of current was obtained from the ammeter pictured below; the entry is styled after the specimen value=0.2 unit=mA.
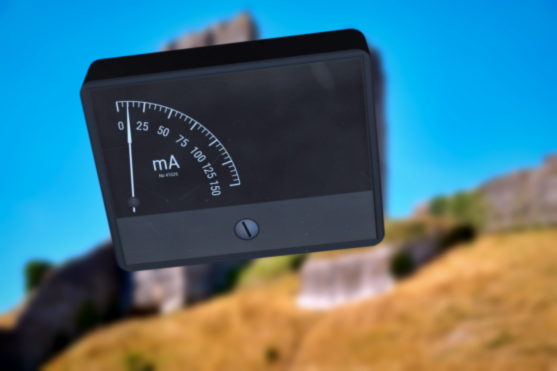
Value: value=10 unit=mA
